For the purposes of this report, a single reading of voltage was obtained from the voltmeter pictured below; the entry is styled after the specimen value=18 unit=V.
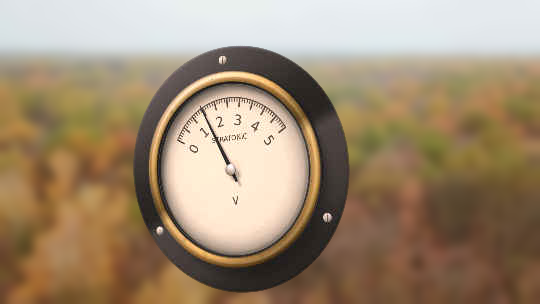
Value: value=1.5 unit=V
